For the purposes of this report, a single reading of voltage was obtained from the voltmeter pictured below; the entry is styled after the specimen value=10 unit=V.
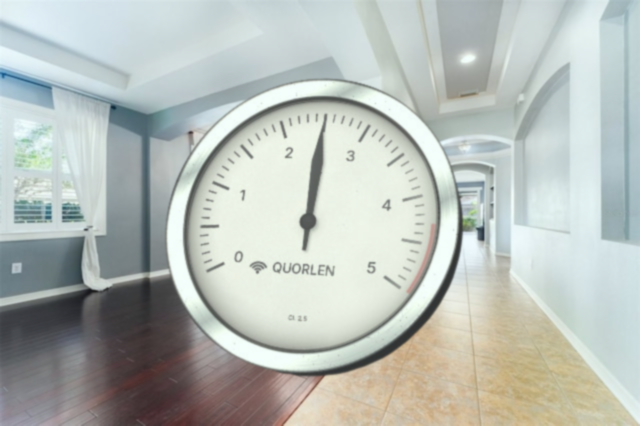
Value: value=2.5 unit=V
